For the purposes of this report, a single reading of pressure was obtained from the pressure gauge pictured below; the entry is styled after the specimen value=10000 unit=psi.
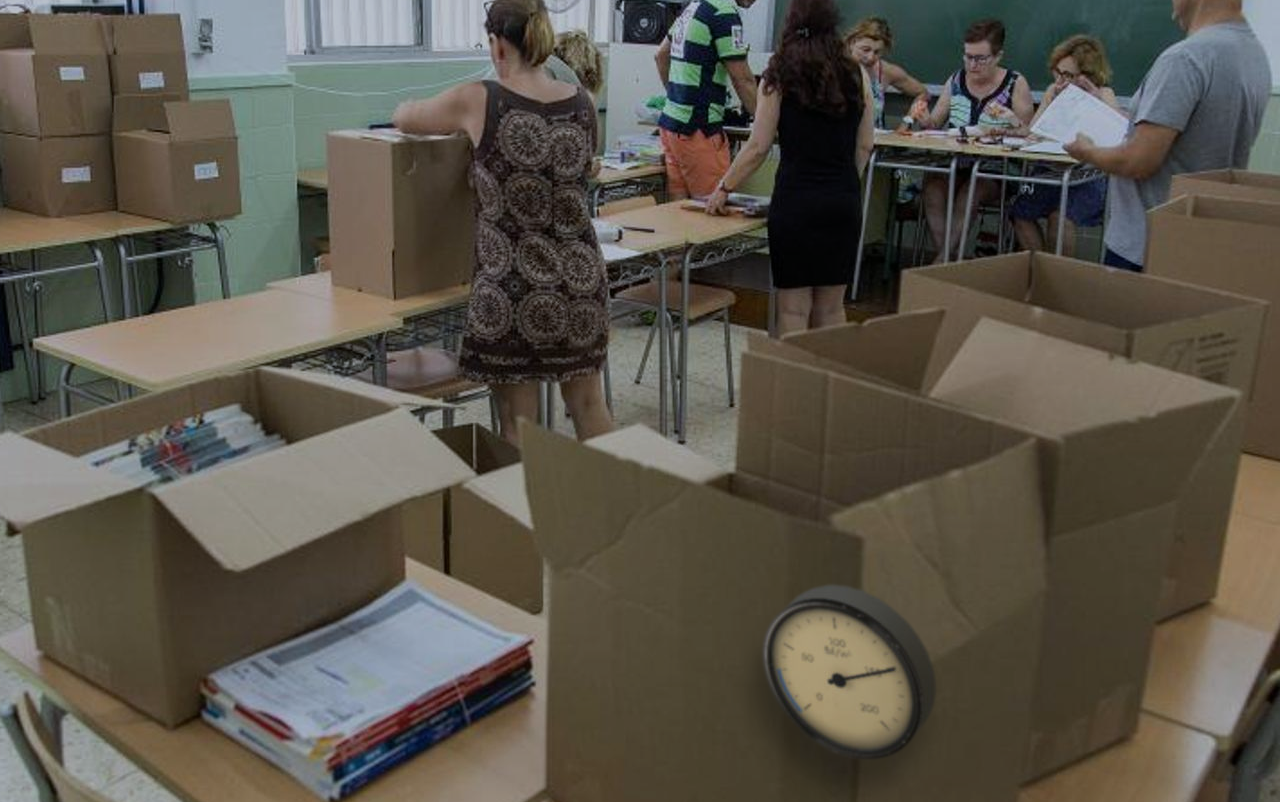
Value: value=150 unit=psi
